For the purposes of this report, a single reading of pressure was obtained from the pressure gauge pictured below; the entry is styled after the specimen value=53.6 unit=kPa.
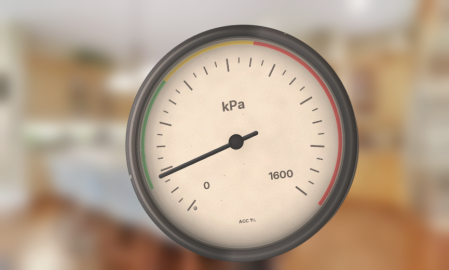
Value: value=175 unit=kPa
